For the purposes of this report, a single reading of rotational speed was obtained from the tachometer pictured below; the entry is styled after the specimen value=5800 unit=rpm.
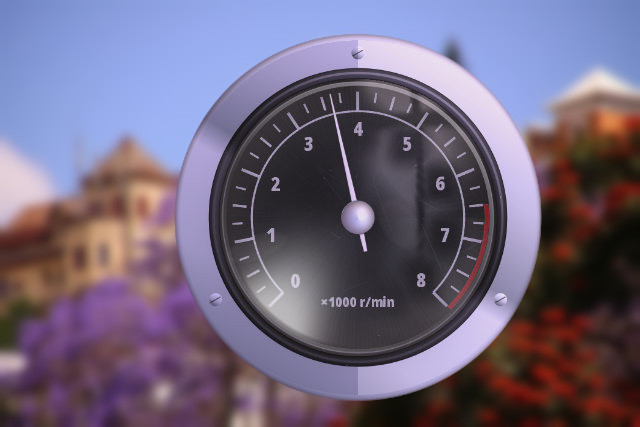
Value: value=3625 unit=rpm
